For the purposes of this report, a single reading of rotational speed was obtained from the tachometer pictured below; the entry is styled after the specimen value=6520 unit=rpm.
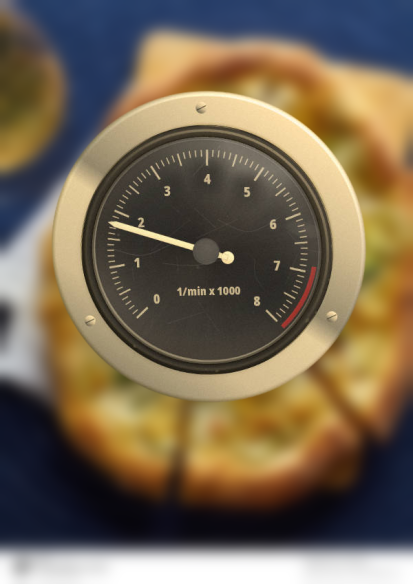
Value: value=1800 unit=rpm
